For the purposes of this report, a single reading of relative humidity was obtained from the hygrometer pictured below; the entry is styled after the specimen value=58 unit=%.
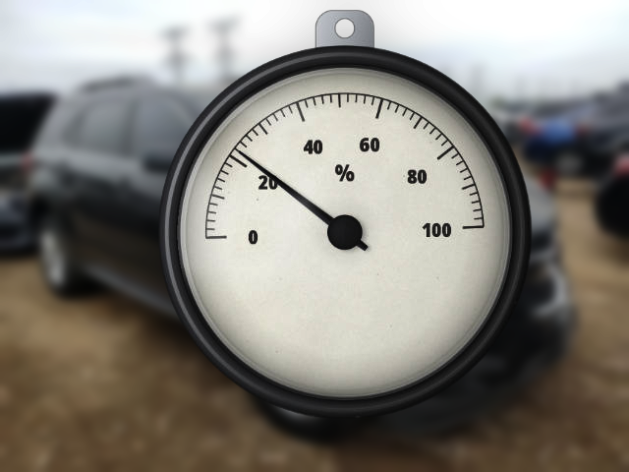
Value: value=22 unit=%
